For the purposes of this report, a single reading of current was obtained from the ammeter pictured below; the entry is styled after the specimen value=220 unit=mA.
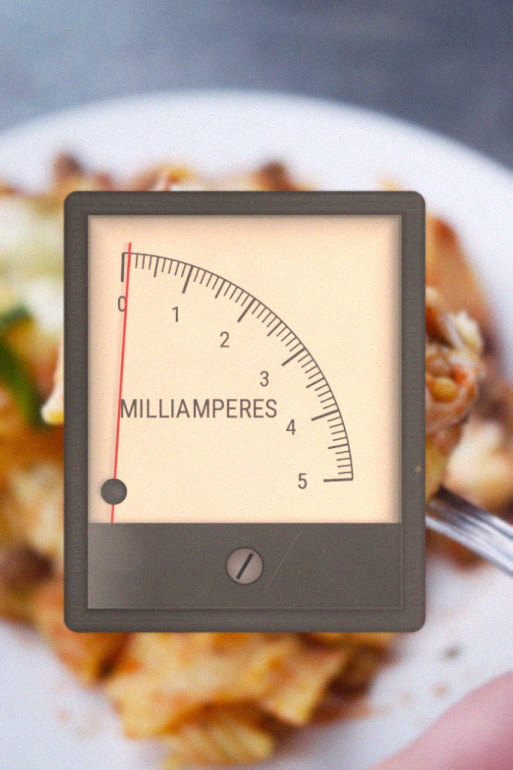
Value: value=0.1 unit=mA
